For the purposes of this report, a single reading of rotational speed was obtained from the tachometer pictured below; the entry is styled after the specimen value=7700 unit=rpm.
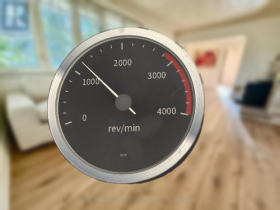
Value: value=1200 unit=rpm
